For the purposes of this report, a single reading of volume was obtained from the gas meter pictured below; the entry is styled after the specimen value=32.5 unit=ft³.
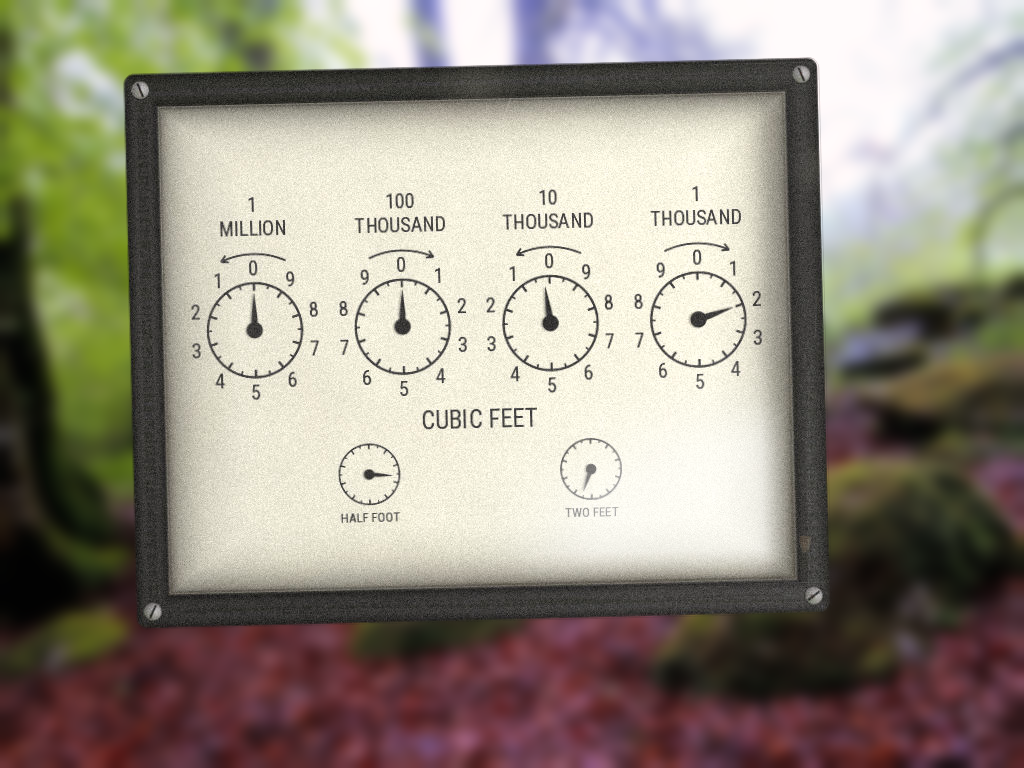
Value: value=200 unit=ft³
